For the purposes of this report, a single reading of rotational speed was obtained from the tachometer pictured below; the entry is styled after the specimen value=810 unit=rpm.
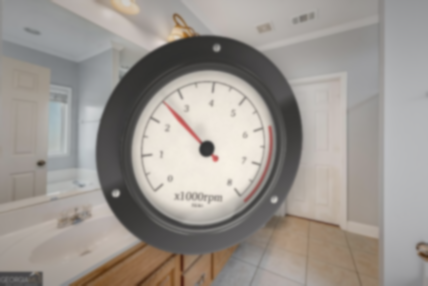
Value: value=2500 unit=rpm
